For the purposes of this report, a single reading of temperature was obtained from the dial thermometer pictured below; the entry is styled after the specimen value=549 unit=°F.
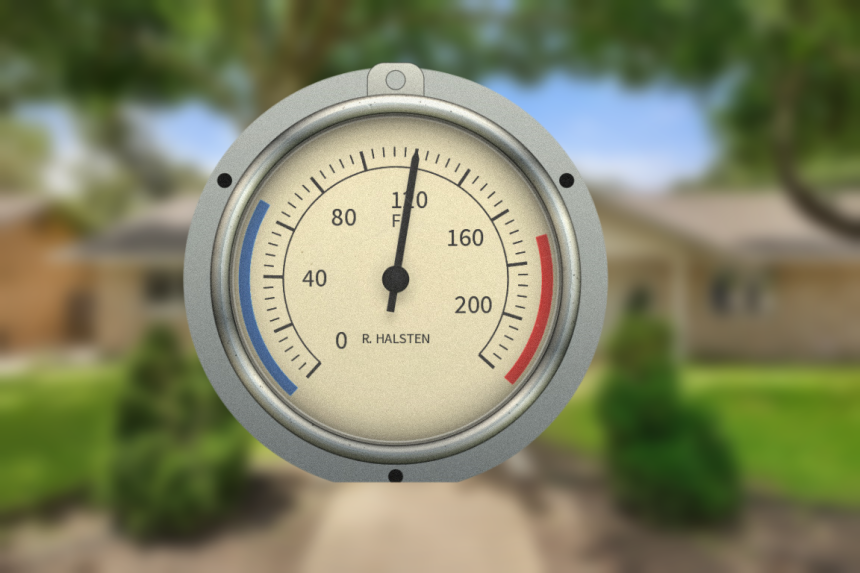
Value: value=120 unit=°F
